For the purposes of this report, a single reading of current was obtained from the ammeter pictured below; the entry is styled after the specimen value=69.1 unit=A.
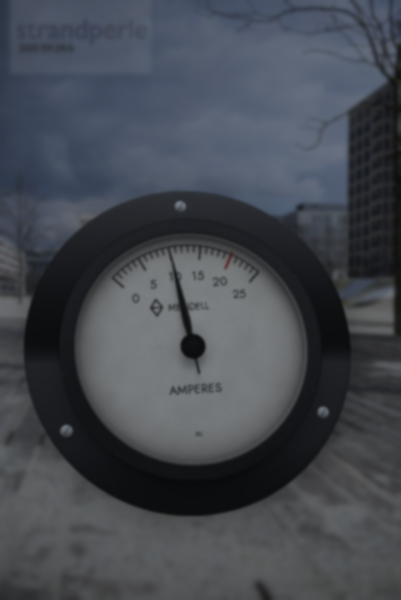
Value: value=10 unit=A
